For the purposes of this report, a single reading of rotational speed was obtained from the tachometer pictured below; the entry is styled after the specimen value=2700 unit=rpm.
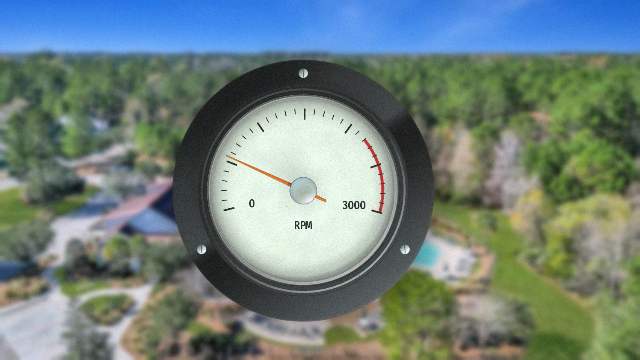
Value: value=550 unit=rpm
